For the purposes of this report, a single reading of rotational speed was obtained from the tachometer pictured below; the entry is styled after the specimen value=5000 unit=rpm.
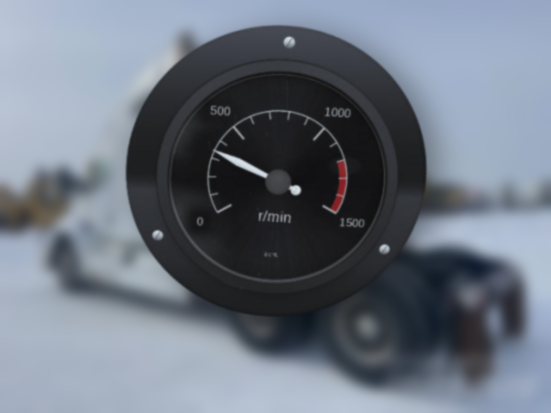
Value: value=350 unit=rpm
